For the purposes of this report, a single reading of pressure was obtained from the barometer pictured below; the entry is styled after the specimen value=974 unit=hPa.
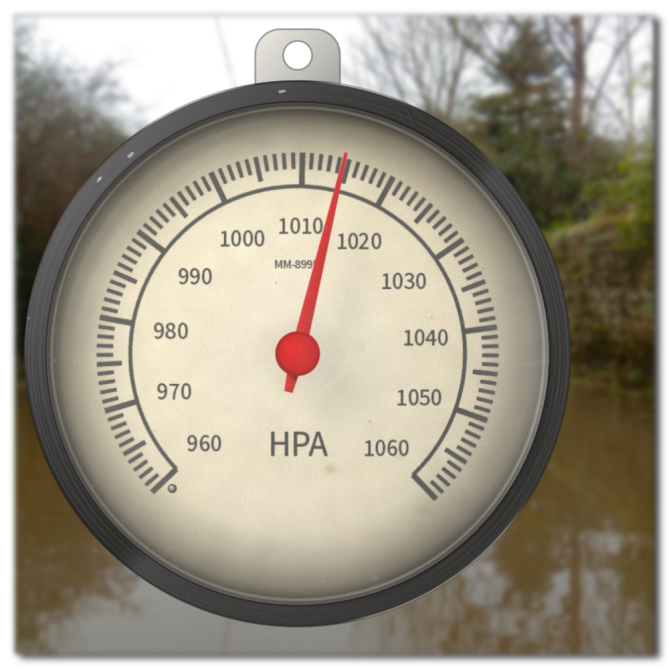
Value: value=1014.5 unit=hPa
